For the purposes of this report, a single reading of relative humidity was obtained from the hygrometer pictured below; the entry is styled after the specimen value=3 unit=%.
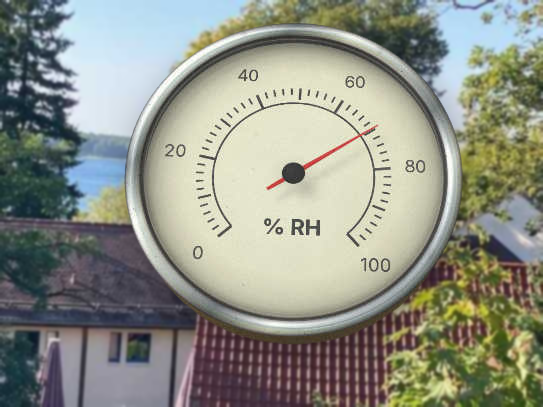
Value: value=70 unit=%
